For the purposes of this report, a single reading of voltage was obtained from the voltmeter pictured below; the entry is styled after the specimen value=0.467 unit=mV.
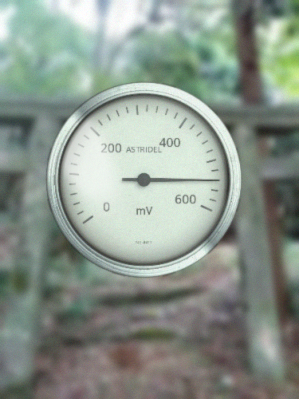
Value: value=540 unit=mV
